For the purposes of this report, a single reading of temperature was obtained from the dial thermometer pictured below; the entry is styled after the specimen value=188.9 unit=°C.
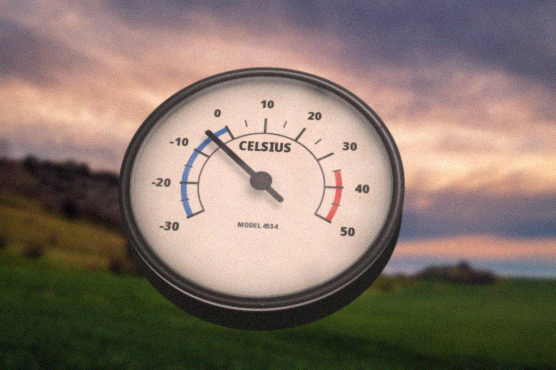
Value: value=-5 unit=°C
